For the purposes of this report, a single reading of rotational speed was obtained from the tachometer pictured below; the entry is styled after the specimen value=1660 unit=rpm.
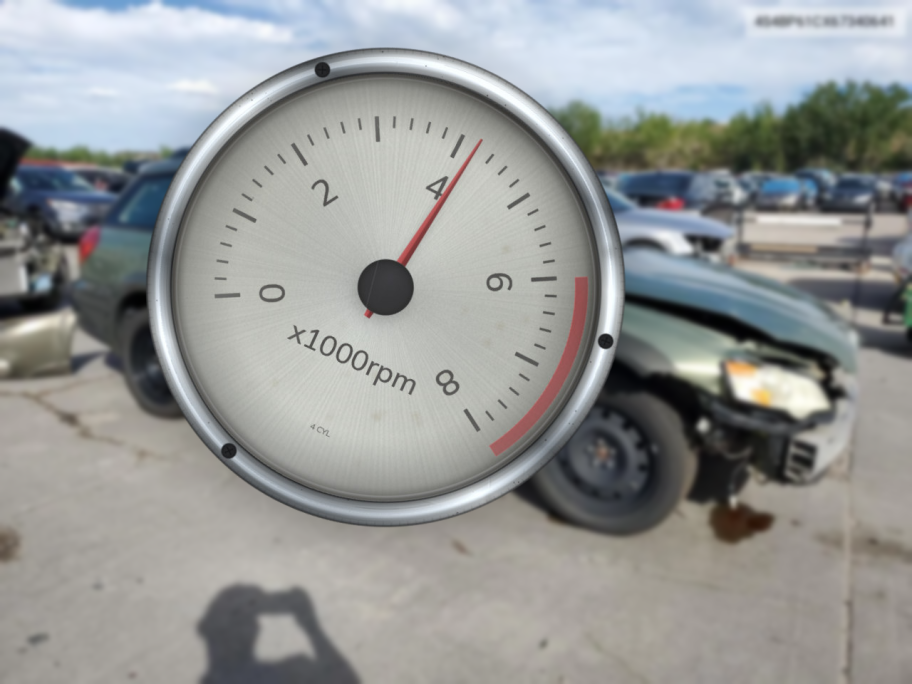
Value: value=4200 unit=rpm
